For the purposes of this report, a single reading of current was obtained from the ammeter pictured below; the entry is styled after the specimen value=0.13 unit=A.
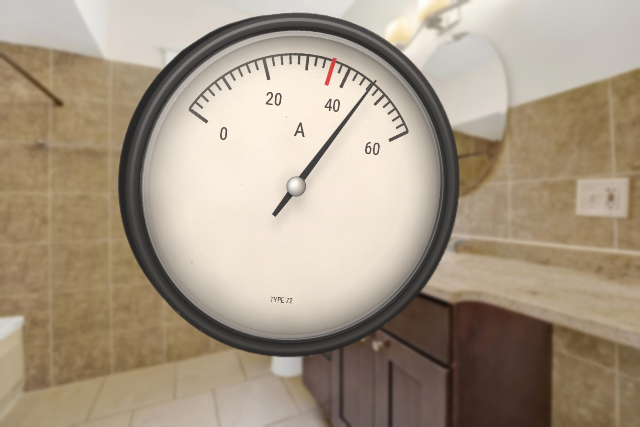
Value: value=46 unit=A
